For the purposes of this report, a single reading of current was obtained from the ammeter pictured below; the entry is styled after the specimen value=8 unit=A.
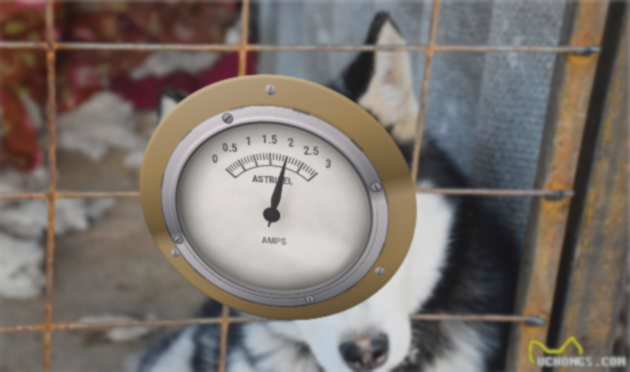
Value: value=2 unit=A
